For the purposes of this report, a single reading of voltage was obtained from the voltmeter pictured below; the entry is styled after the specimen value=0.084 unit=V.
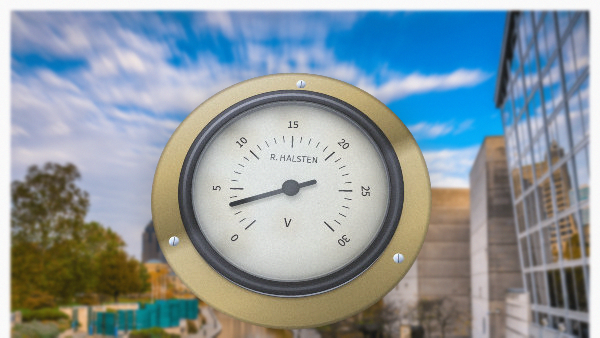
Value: value=3 unit=V
